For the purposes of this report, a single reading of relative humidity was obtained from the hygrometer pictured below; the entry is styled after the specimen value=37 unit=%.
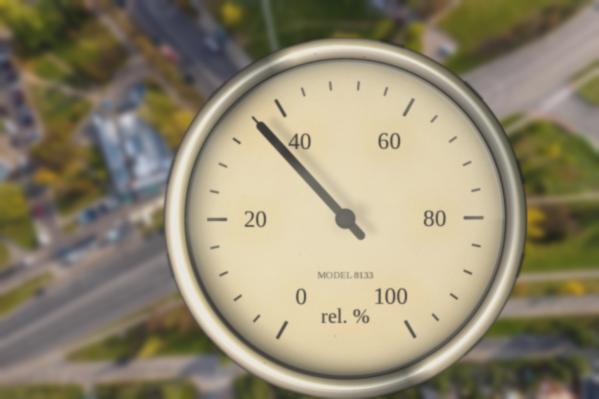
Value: value=36 unit=%
